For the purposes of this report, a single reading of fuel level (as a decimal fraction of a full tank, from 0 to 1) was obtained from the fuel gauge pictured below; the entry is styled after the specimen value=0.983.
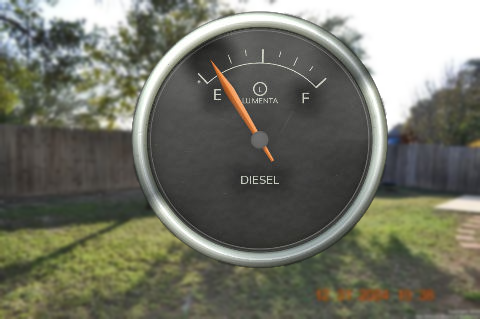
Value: value=0.125
